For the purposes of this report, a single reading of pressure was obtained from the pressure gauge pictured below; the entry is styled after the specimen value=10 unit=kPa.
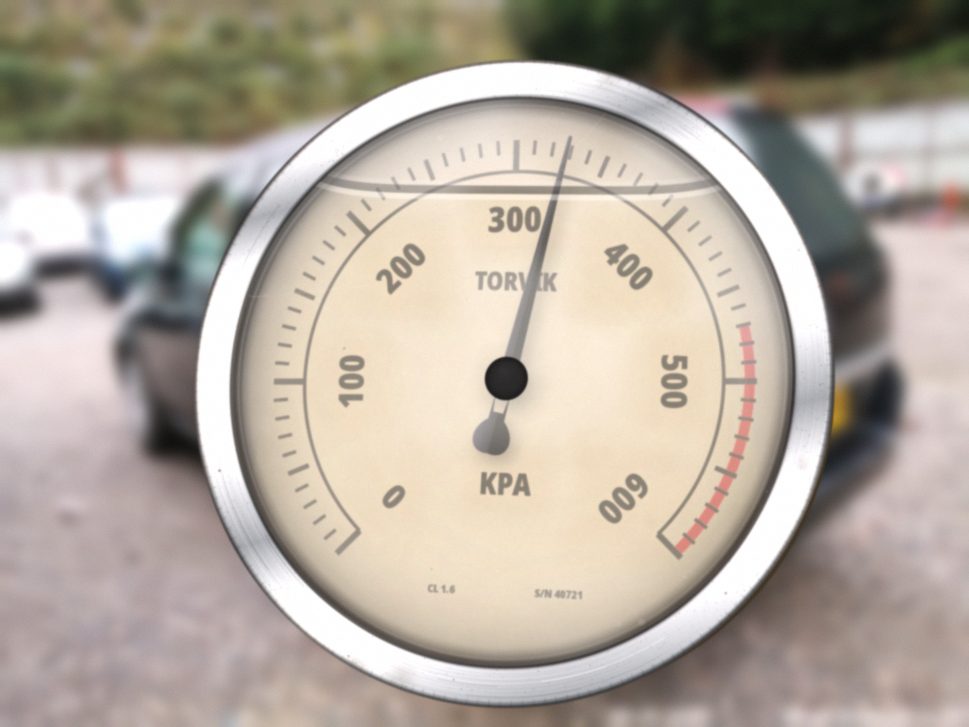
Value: value=330 unit=kPa
